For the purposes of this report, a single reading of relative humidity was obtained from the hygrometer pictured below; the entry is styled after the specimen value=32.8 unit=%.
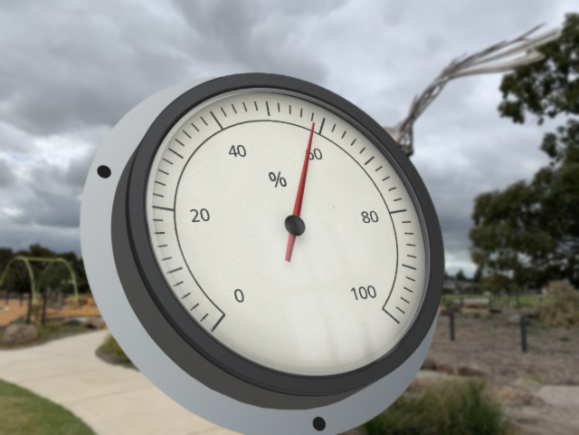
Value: value=58 unit=%
